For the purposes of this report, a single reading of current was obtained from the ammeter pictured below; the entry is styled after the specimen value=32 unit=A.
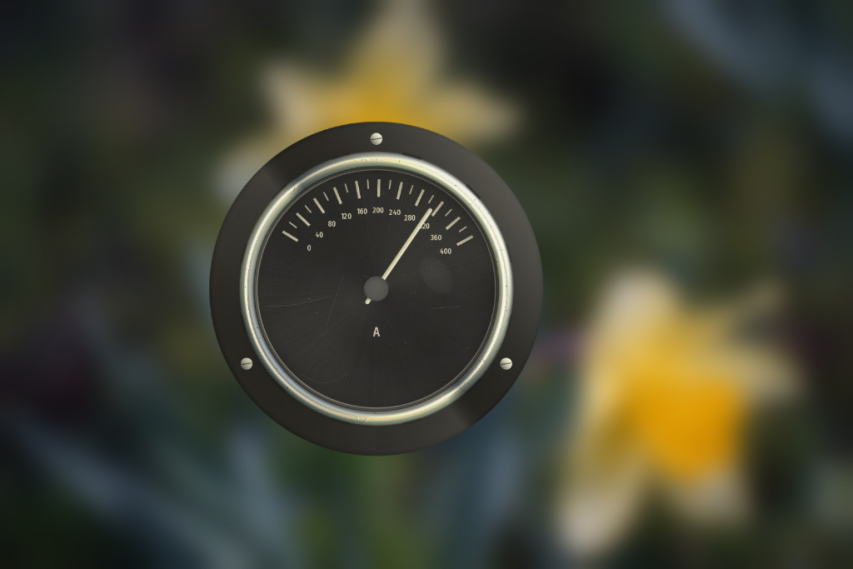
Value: value=310 unit=A
